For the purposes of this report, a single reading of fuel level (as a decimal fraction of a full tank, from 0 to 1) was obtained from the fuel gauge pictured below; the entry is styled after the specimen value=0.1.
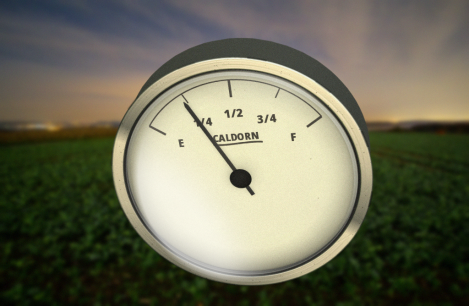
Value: value=0.25
